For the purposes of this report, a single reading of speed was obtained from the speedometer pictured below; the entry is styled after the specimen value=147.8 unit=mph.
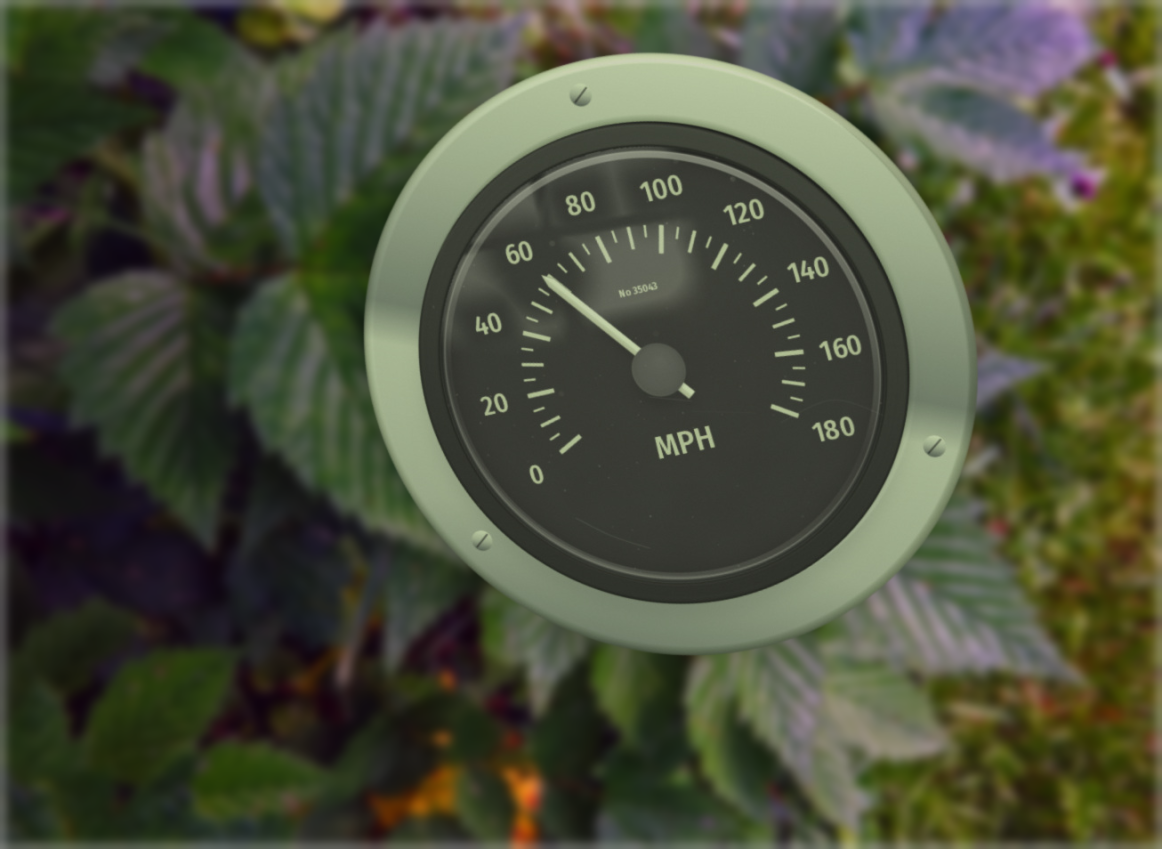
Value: value=60 unit=mph
